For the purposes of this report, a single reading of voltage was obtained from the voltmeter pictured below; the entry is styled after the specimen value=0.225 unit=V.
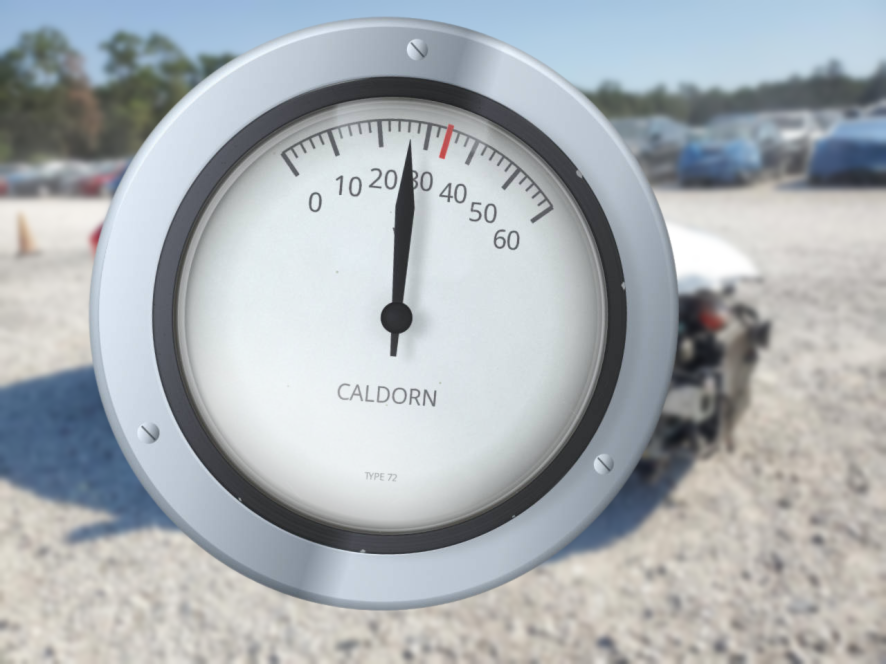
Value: value=26 unit=V
